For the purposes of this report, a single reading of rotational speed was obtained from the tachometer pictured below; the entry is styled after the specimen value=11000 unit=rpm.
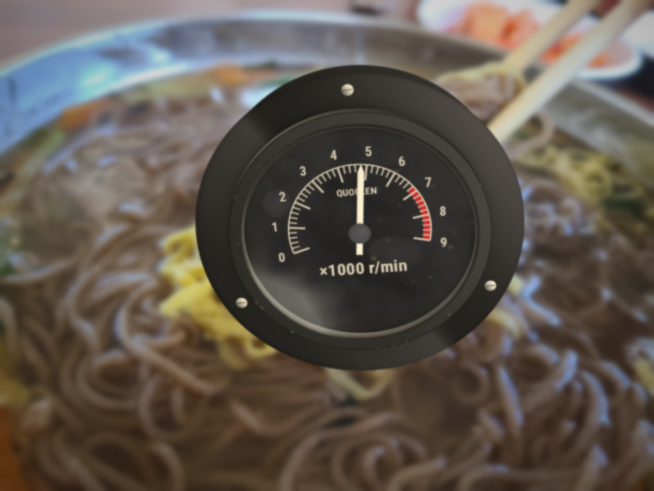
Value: value=4800 unit=rpm
